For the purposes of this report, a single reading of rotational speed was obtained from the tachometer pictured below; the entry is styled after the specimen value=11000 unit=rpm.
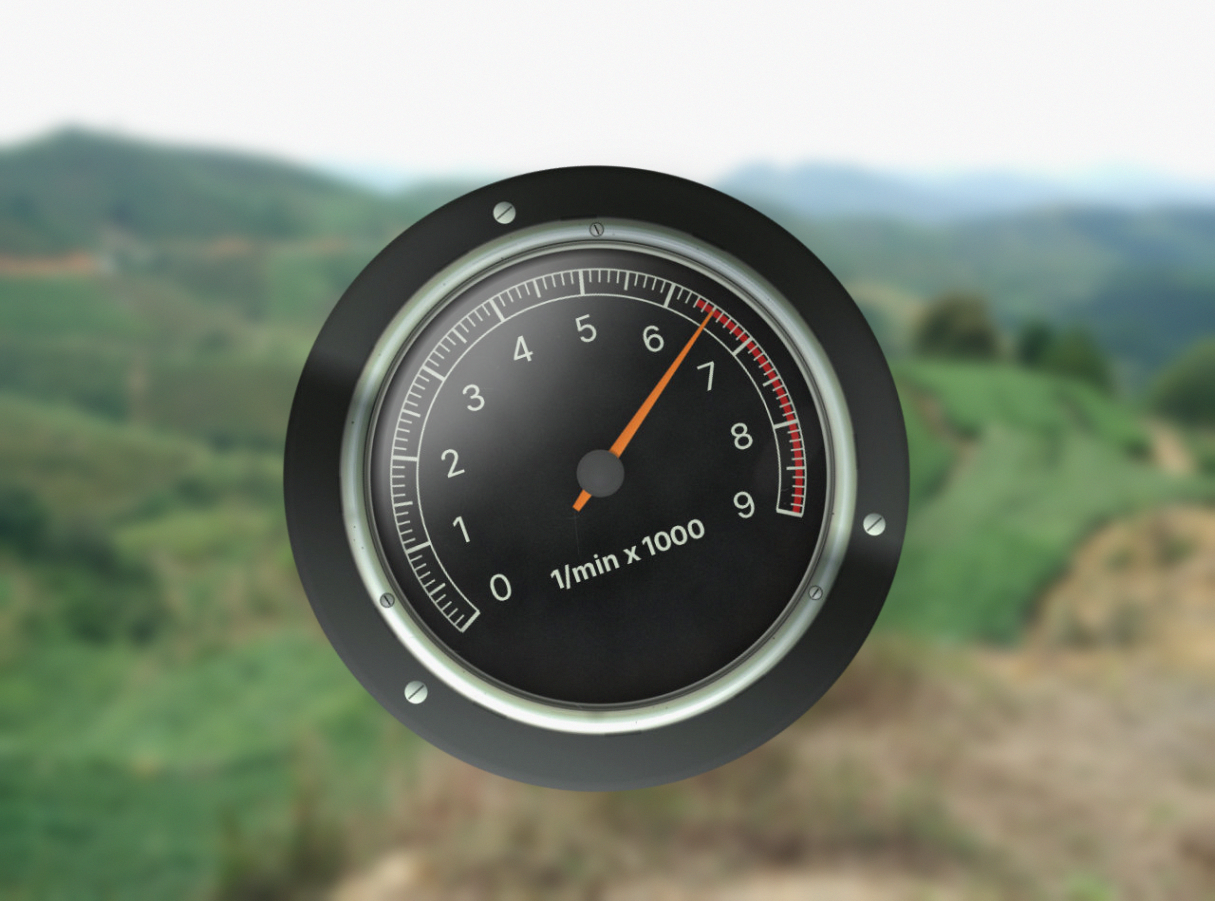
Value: value=6500 unit=rpm
